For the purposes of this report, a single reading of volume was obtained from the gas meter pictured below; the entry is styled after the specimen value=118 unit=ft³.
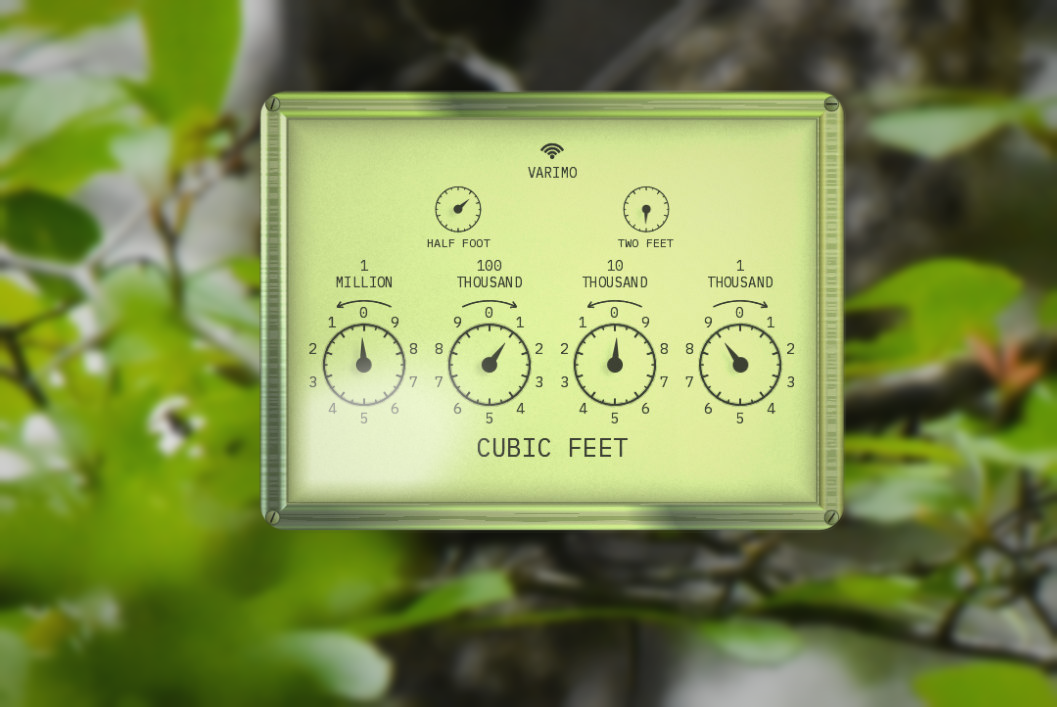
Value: value=9900 unit=ft³
